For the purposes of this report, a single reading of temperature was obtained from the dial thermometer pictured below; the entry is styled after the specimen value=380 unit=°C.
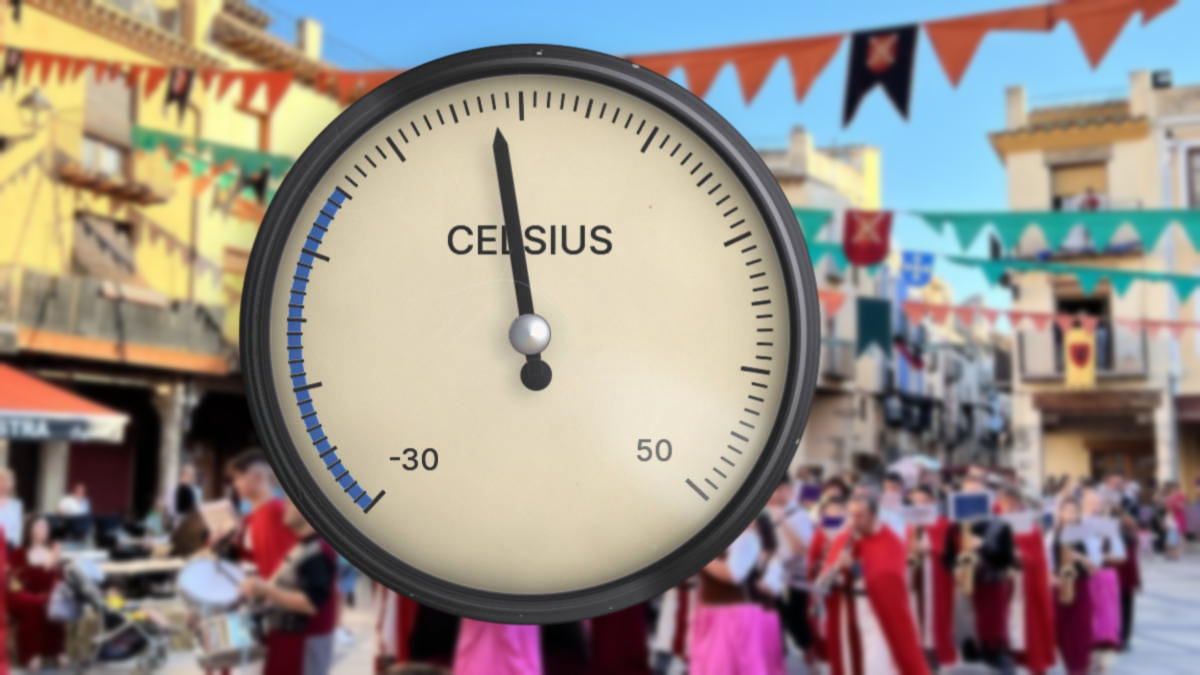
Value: value=8 unit=°C
